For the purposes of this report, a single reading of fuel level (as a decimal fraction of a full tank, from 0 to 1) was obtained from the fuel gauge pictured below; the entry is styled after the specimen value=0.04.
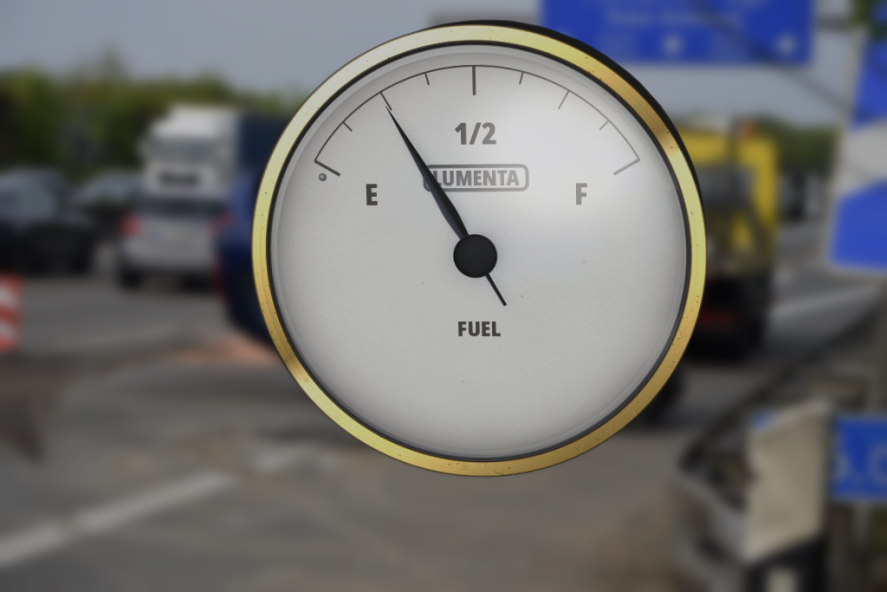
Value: value=0.25
